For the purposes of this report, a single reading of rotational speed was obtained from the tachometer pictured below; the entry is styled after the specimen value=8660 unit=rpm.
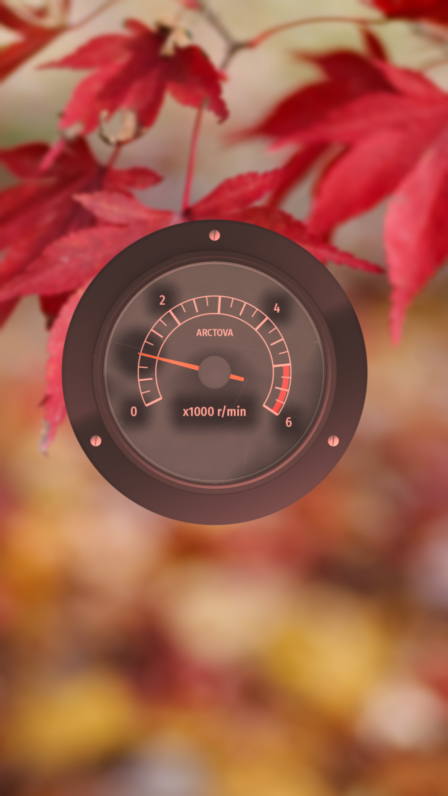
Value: value=1000 unit=rpm
